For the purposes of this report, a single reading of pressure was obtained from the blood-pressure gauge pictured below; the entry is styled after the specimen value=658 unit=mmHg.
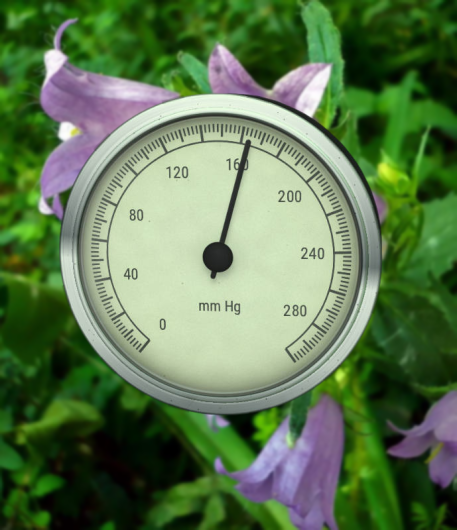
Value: value=164 unit=mmHg
